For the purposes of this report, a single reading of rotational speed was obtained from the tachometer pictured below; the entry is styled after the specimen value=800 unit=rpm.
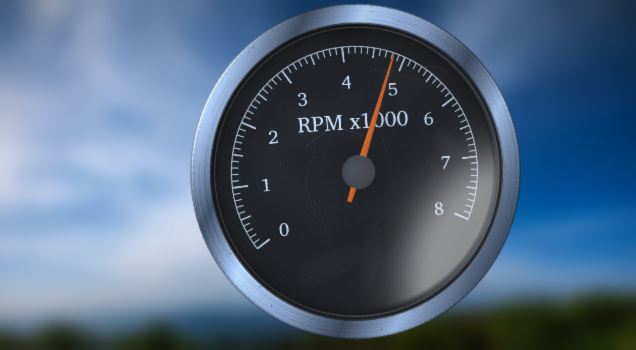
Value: value=4800 unit=rpm
